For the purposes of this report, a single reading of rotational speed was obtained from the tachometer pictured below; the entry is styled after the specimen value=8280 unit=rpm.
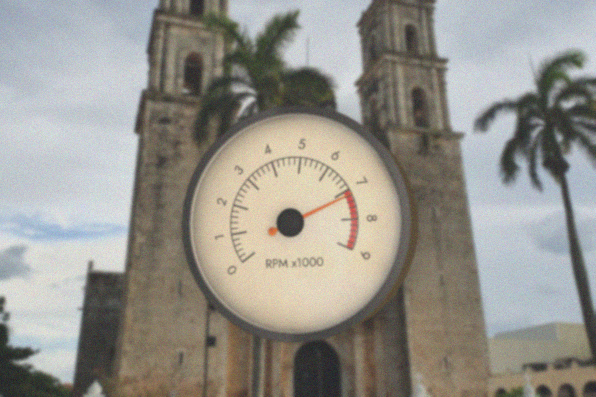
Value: value=7200 unit=rpm
